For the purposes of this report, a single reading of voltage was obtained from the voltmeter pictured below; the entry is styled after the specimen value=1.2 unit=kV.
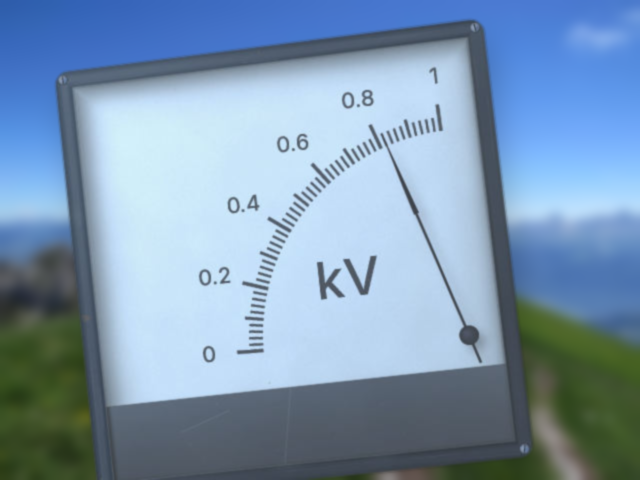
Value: value=0.82 unit=kV
